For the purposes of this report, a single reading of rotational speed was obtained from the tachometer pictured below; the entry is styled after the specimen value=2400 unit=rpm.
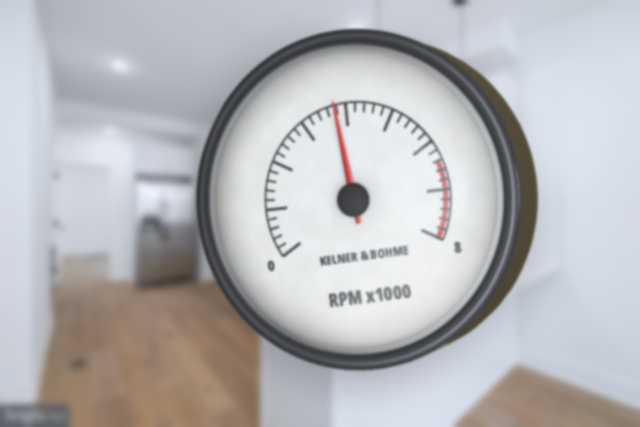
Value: value=3800 unit=rpm
